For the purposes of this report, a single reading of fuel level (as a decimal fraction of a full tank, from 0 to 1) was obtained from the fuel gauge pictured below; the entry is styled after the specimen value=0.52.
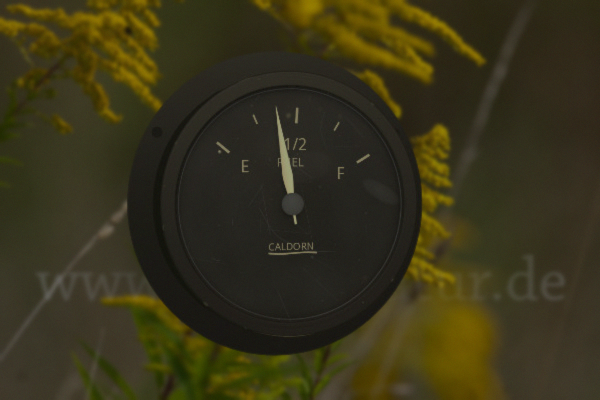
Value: value=0.375
